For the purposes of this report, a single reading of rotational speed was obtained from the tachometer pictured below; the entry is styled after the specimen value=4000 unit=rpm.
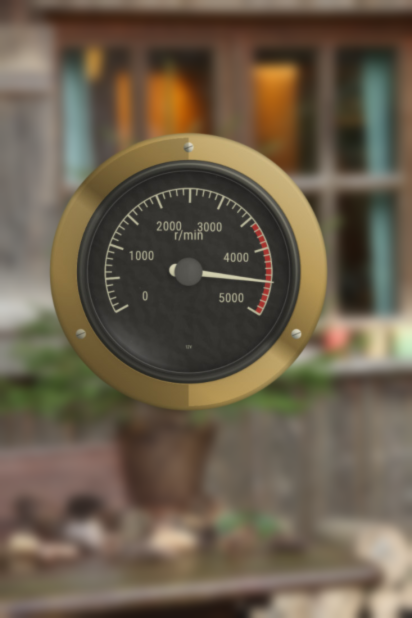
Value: value=4500 unit=rpm
